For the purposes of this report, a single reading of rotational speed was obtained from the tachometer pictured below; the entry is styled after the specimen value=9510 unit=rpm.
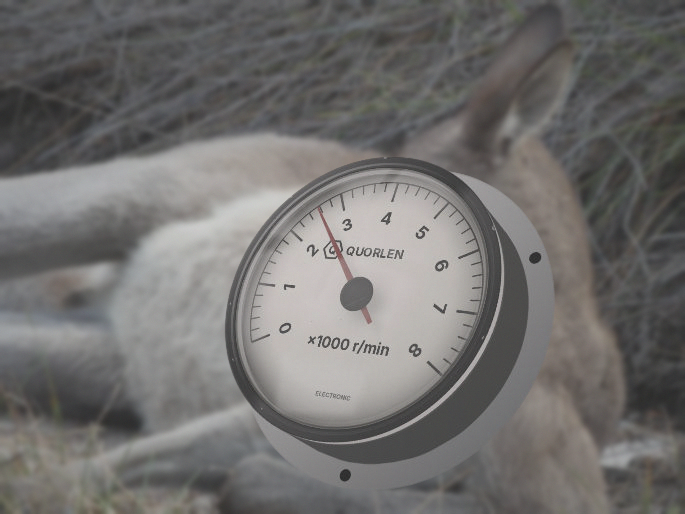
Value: value=2600 unit=rpm
